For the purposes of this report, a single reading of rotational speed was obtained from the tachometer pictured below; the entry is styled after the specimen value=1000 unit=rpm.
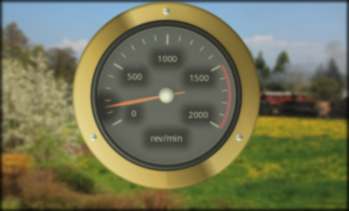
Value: value=150 unit=rpm
